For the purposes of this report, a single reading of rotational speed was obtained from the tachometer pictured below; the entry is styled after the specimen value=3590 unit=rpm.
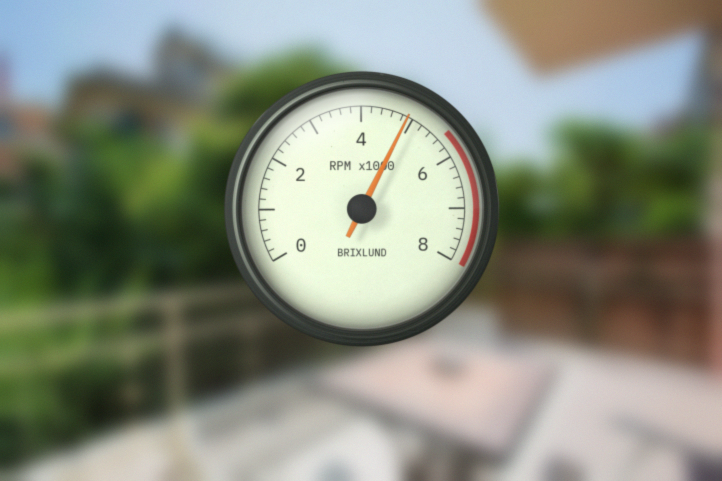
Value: value=4900 unit=rpm
